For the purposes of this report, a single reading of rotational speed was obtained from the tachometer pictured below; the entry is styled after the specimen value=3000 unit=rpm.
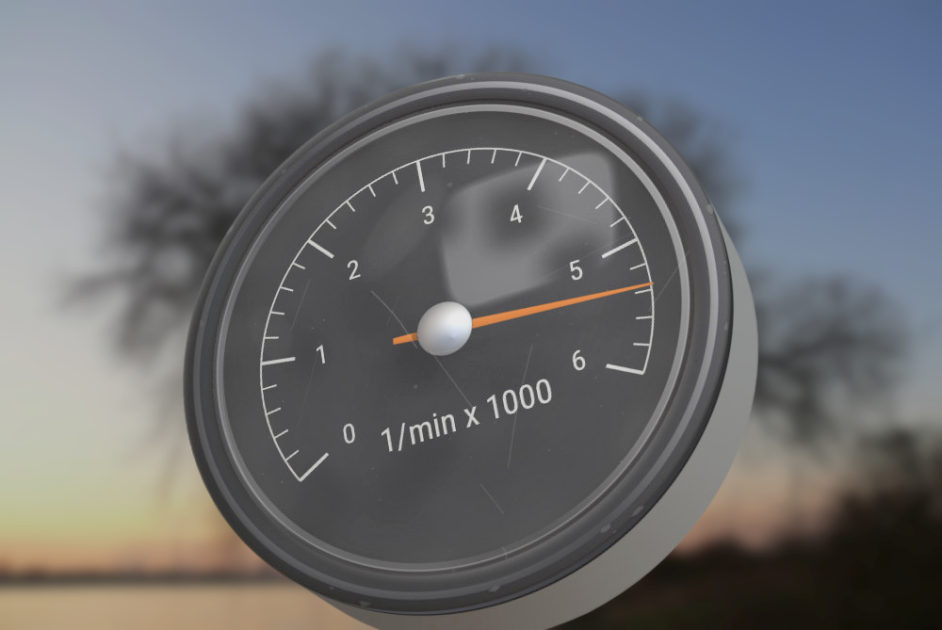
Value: value=5400 unit=rpm
